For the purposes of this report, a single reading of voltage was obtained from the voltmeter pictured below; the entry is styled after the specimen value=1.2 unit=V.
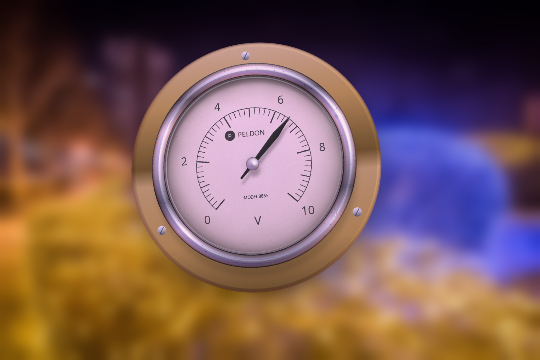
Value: value=6.6 unit=V
